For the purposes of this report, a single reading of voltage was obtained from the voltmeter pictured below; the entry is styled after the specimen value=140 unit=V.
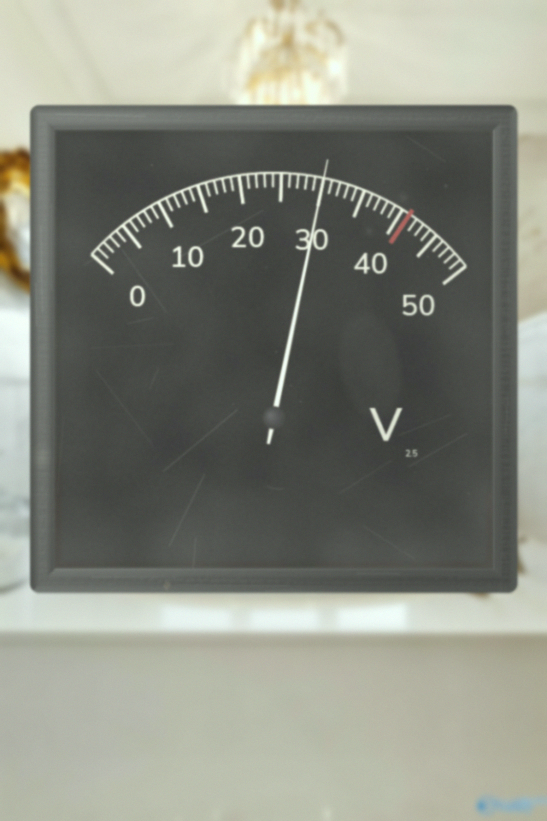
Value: value=30 unit=V
